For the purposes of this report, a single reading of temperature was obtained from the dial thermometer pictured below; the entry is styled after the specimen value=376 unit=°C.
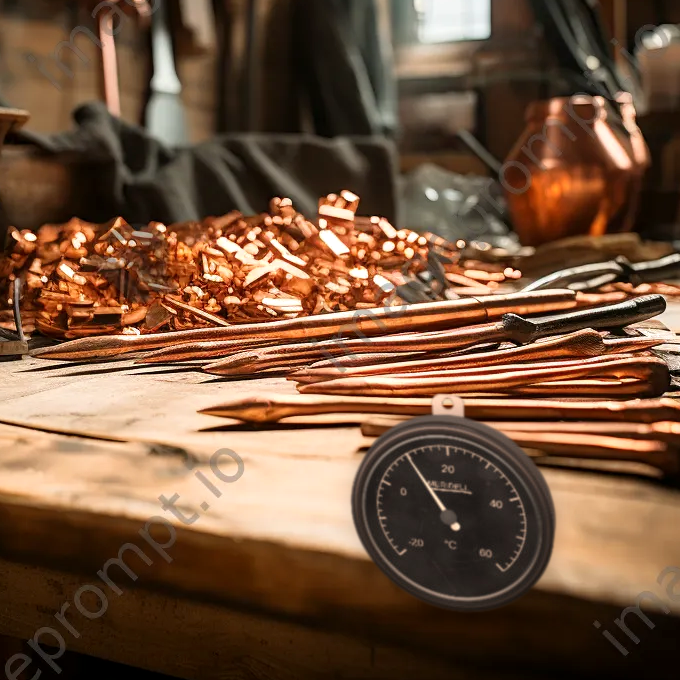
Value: value=10 unit=°C
